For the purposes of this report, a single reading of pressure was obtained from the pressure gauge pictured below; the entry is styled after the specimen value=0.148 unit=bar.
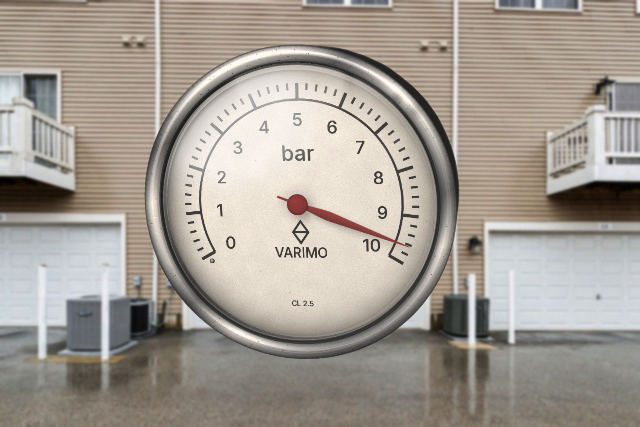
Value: value=9.6 unit=bar
